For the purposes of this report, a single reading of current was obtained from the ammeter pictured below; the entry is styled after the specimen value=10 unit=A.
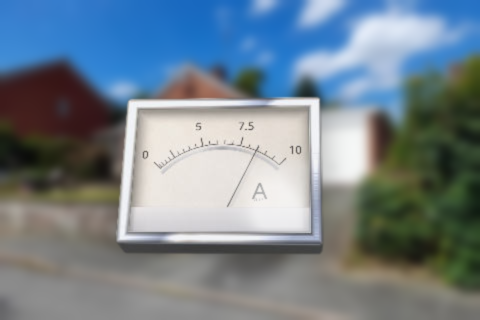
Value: value=8.5 unit=A
